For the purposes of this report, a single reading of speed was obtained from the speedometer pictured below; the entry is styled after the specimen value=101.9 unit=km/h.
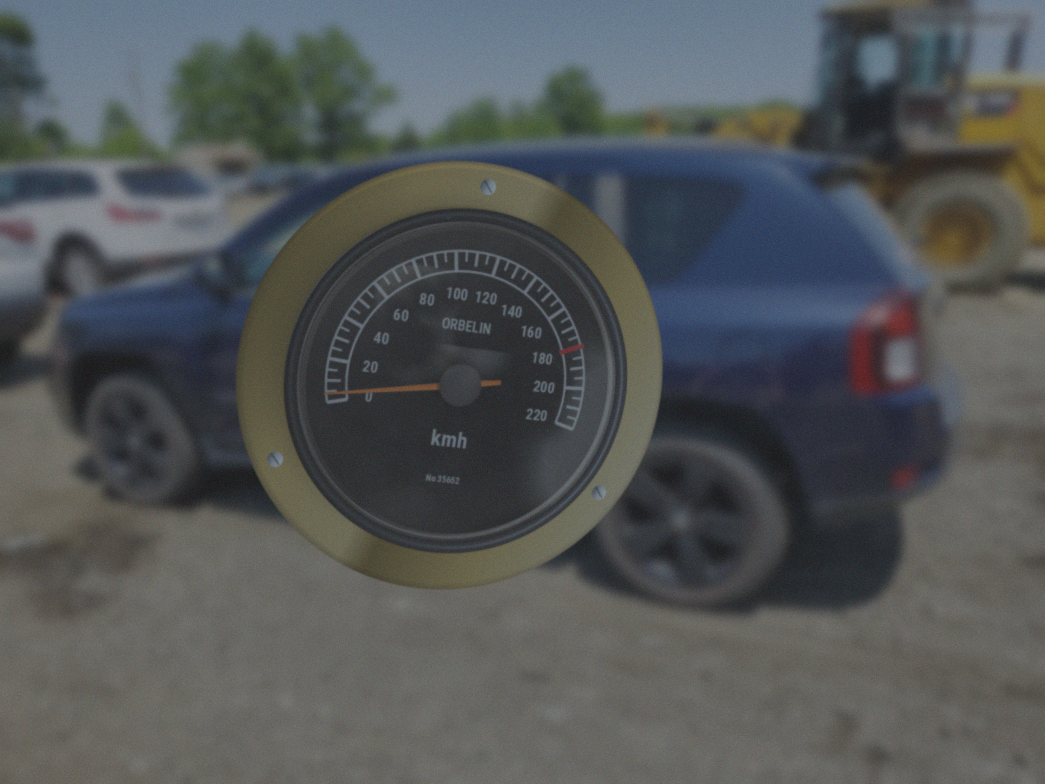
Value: value=5 unit=km/h
